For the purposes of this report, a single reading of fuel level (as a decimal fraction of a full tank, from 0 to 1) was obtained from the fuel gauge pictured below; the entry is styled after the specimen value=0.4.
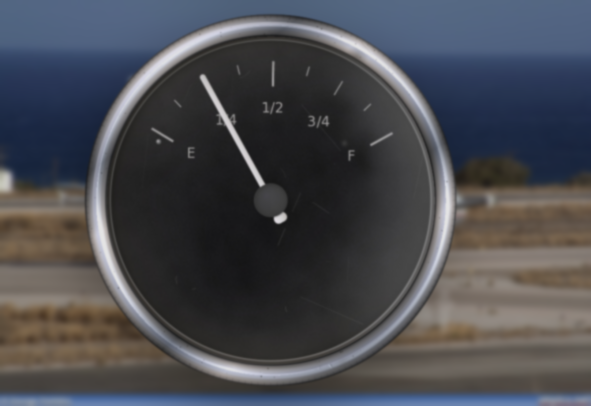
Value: value=0.25
